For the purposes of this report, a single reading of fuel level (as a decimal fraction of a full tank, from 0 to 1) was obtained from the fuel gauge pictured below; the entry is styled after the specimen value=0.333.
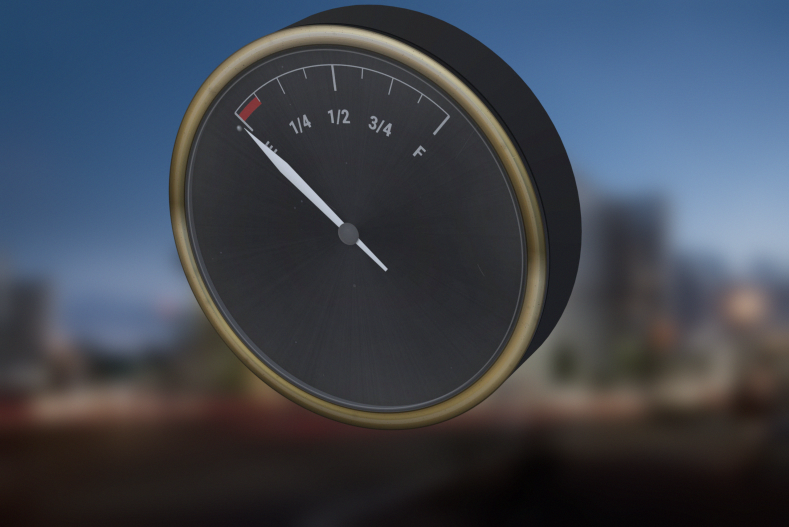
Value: value=0
